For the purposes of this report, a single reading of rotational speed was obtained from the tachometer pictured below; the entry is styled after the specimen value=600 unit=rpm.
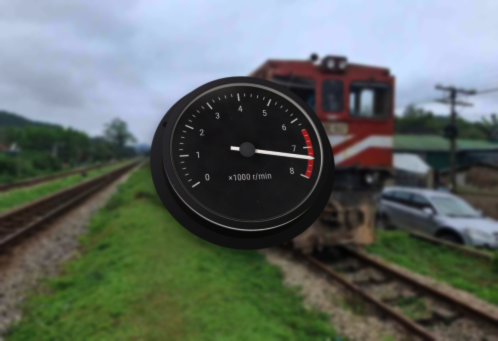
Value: value=7400 unit=rpm
